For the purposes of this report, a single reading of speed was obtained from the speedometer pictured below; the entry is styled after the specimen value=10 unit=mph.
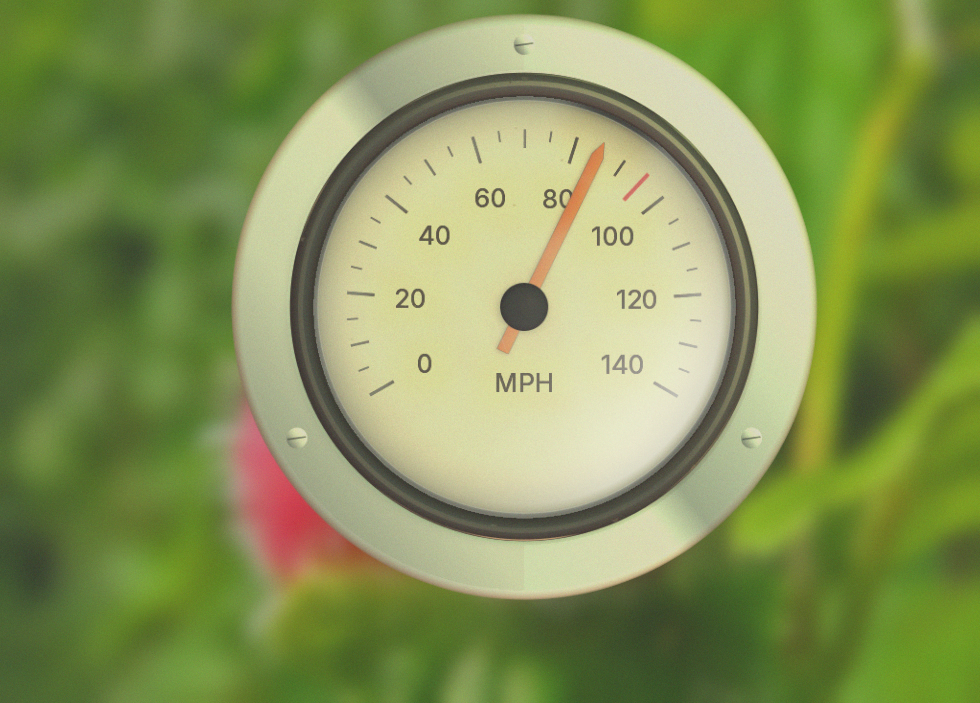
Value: value=85 unit=mph
